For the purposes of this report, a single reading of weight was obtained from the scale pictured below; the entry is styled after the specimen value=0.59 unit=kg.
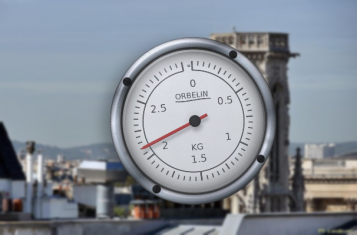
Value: value=2.1 unit=kg
